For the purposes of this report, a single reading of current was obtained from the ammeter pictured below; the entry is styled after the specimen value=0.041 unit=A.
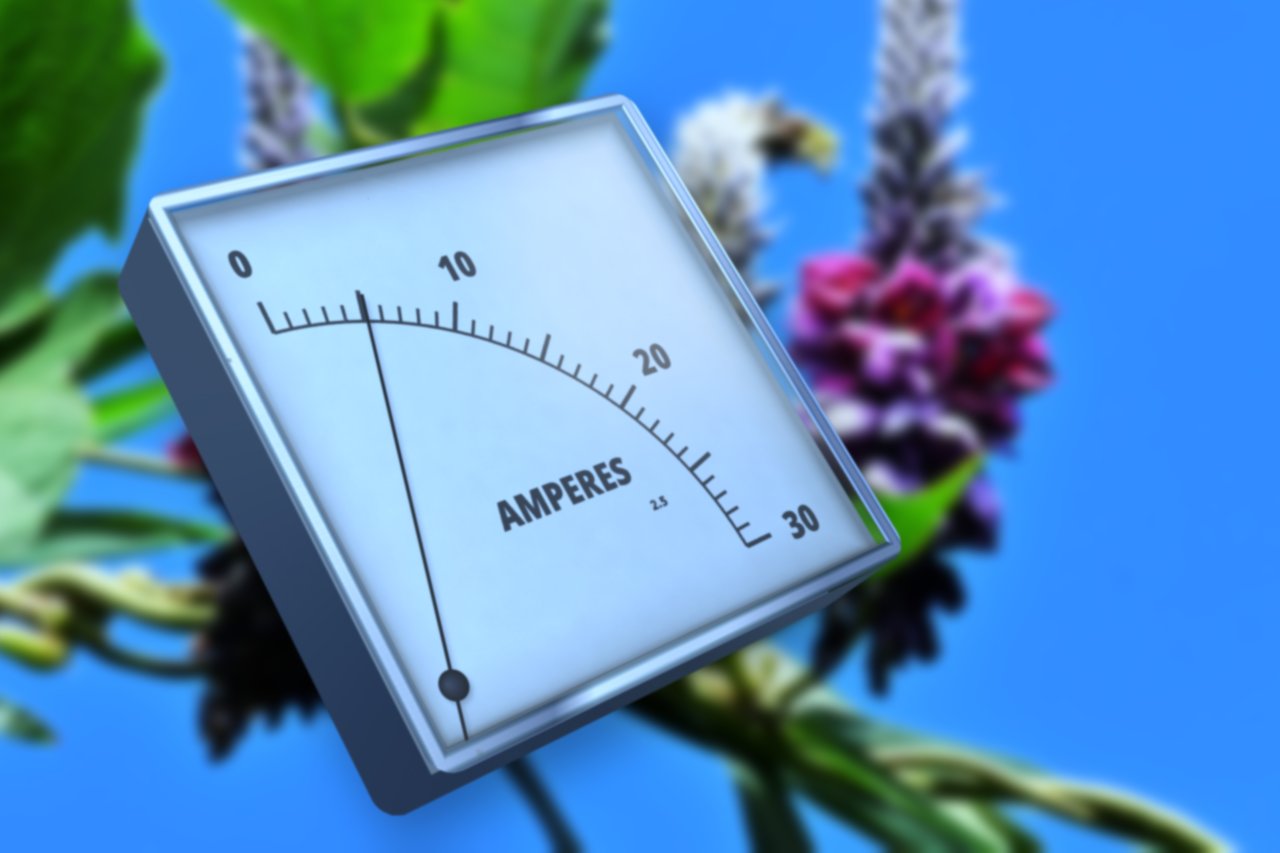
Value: value=5 unit=A
